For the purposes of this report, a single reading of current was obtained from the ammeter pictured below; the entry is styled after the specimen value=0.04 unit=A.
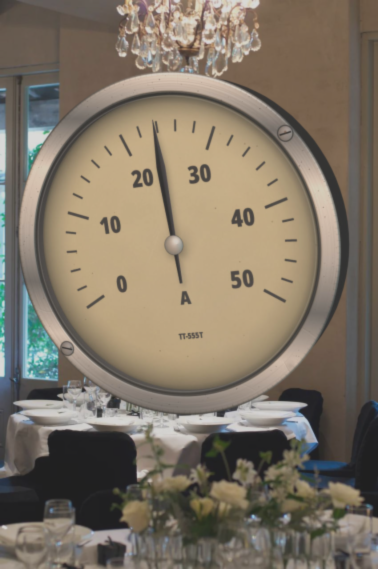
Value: value=24 unit=A
